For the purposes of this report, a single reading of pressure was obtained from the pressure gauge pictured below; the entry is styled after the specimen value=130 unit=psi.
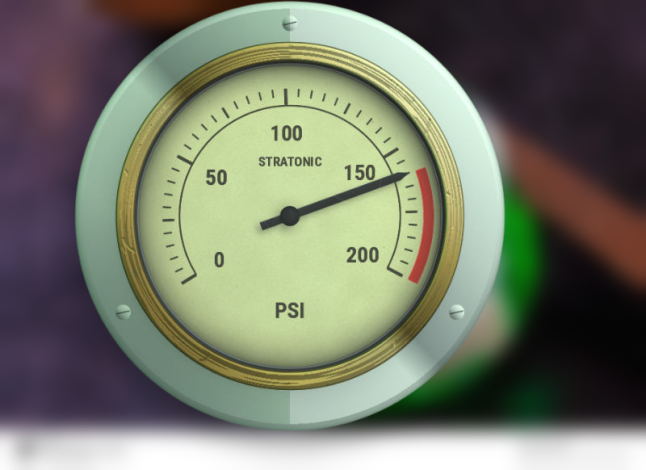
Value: value=160 unit=psi
